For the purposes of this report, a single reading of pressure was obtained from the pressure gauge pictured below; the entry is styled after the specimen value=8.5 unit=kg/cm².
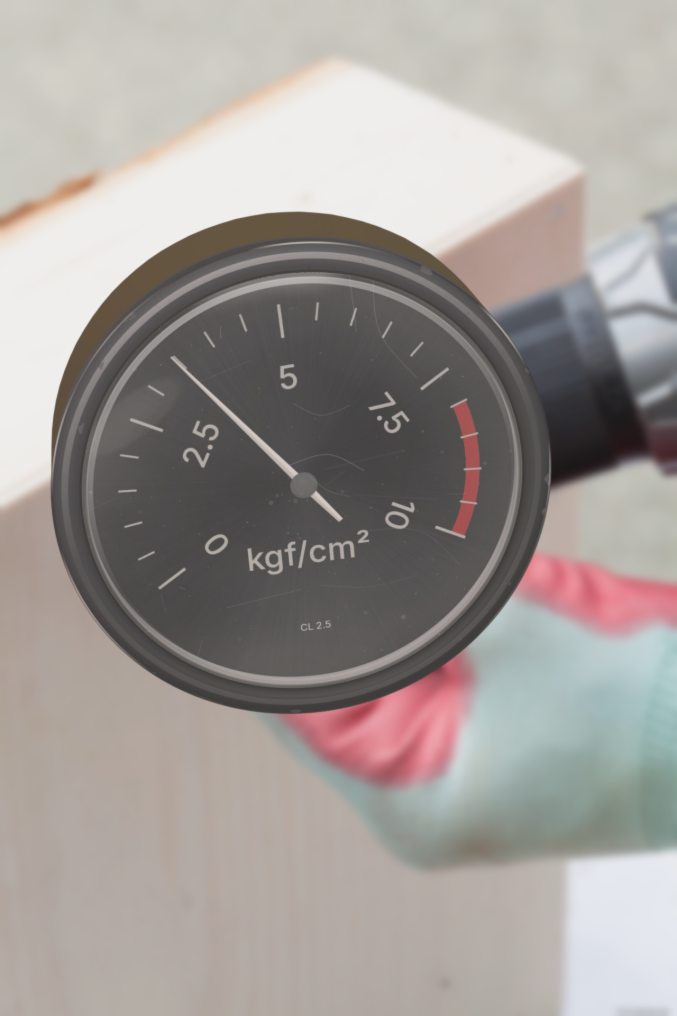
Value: value=3.5 unit=kg/cm²
